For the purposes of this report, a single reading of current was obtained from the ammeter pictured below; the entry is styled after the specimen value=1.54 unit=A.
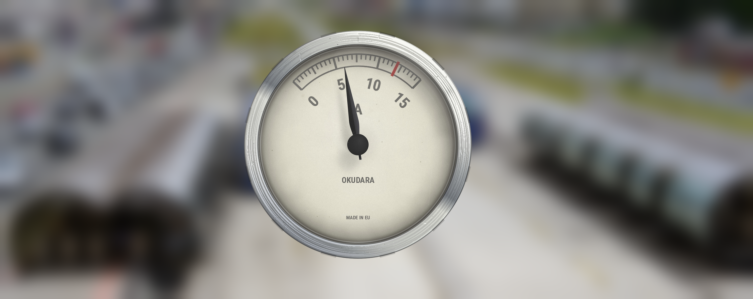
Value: value=6 unit=A
